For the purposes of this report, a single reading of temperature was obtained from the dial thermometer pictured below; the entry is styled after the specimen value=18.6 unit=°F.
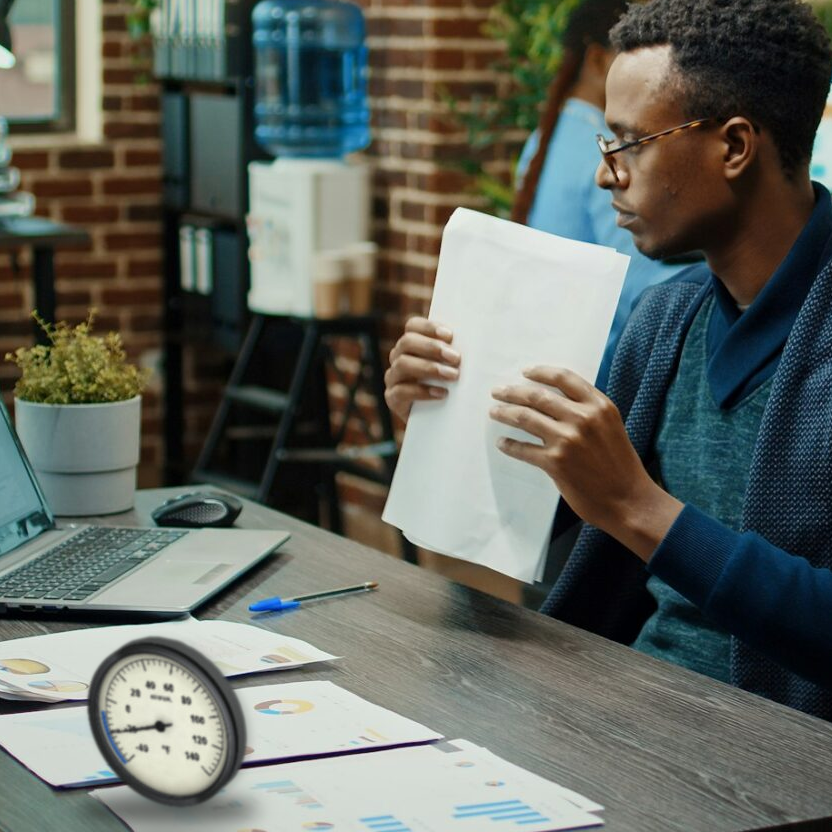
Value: value=-20 unit=°F
